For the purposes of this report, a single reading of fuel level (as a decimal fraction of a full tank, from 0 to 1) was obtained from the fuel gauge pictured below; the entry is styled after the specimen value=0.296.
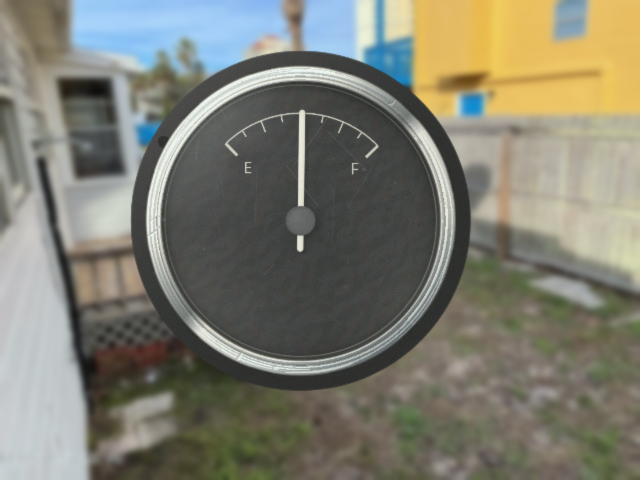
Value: value=0.5
